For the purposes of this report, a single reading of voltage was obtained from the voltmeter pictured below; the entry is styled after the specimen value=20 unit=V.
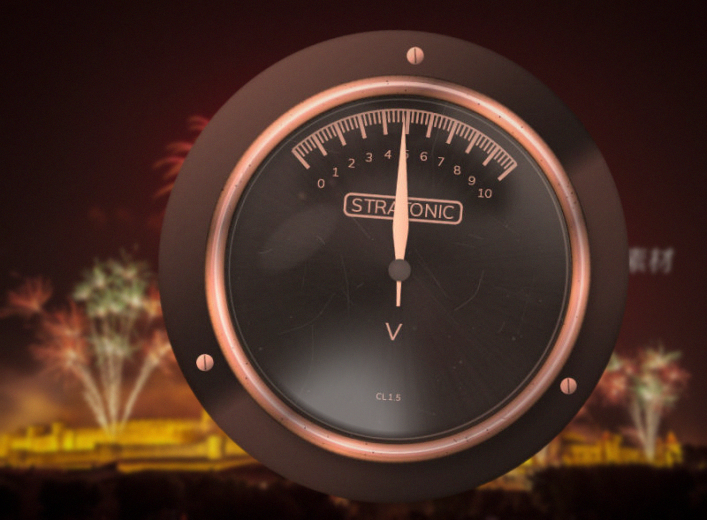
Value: value=4.8 unit=V
